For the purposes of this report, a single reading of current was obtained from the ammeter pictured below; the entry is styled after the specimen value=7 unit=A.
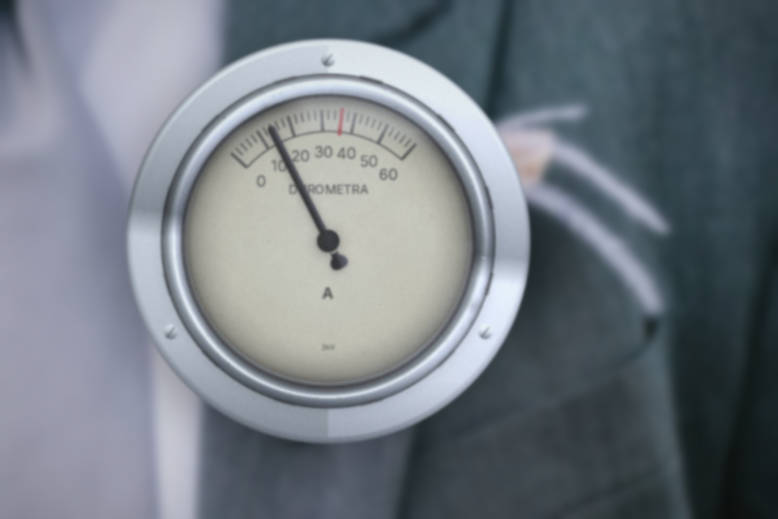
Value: value=14 unit=A
